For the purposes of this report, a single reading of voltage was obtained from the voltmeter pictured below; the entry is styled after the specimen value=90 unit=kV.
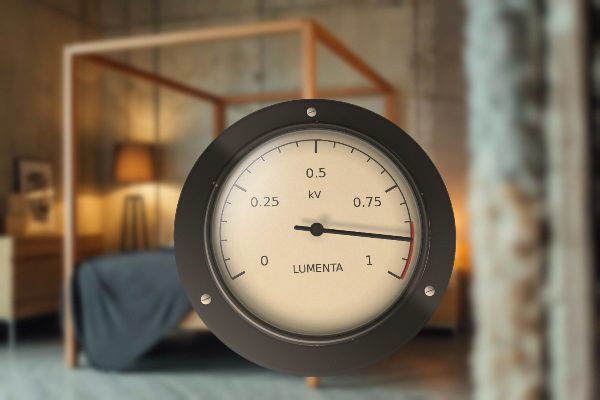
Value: value=0.9 unit=kV
